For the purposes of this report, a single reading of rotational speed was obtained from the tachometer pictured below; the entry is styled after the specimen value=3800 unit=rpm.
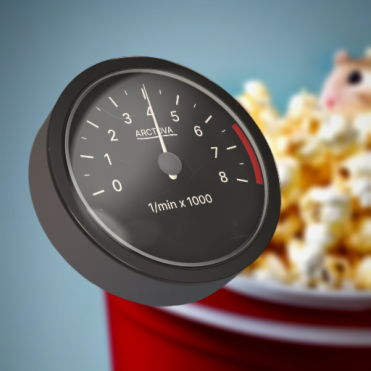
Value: value=4000 unit=rpm
